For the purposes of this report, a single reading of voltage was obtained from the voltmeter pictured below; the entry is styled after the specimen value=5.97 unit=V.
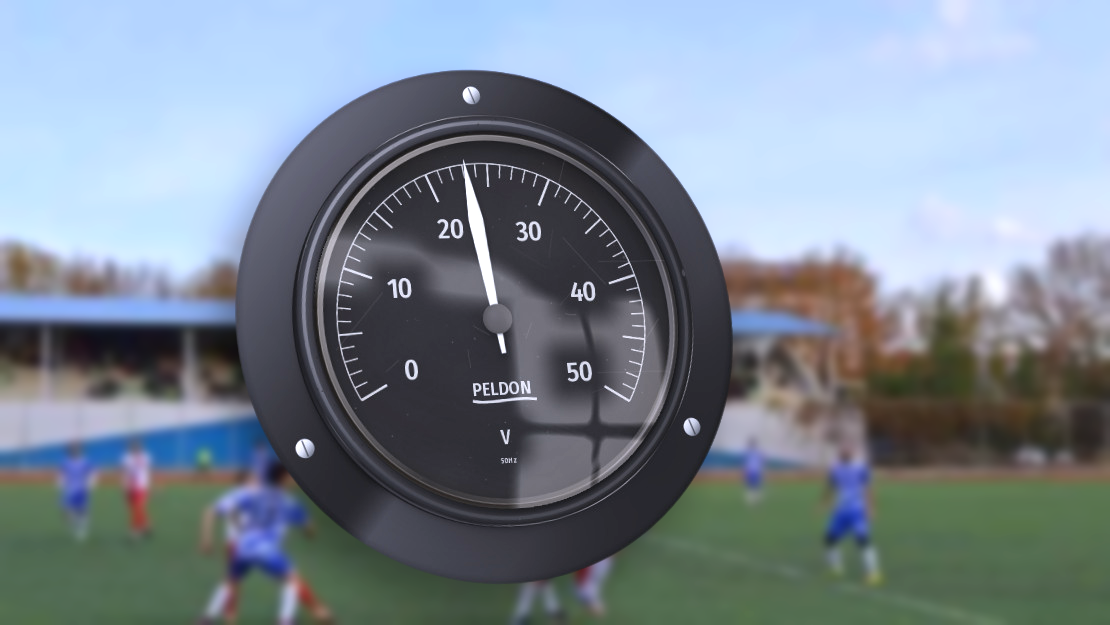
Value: value=23 unit=V
